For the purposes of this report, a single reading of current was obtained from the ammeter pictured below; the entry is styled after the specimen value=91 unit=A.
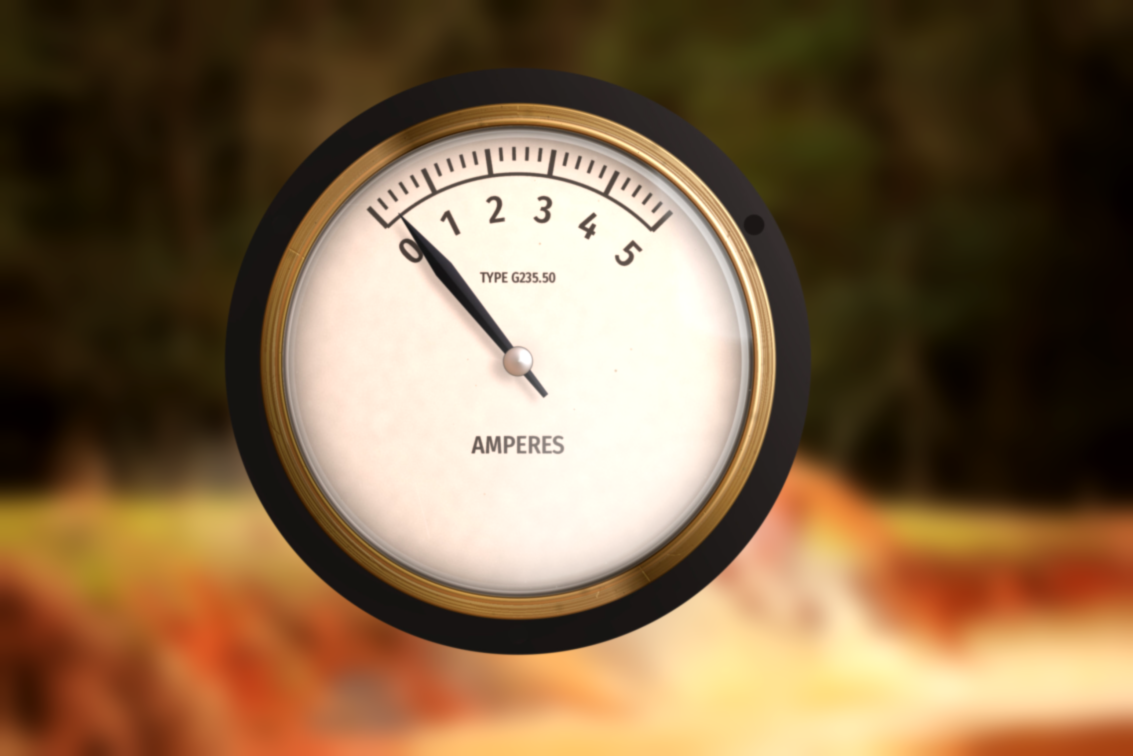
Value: value=0.3 unit=A
